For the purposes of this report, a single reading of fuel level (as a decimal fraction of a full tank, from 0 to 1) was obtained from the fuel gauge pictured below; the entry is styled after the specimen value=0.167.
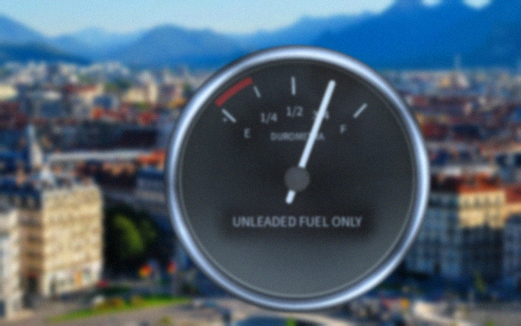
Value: value=0.75
